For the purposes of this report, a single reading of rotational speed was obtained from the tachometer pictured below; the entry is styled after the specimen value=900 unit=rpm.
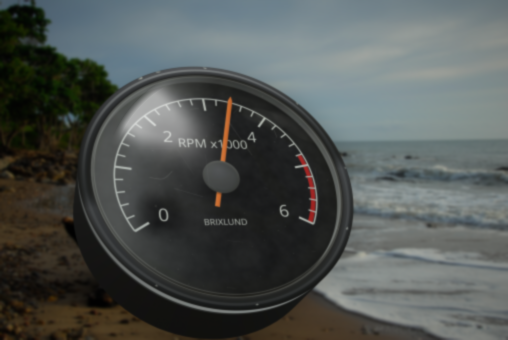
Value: value=3400 unit=rpm
